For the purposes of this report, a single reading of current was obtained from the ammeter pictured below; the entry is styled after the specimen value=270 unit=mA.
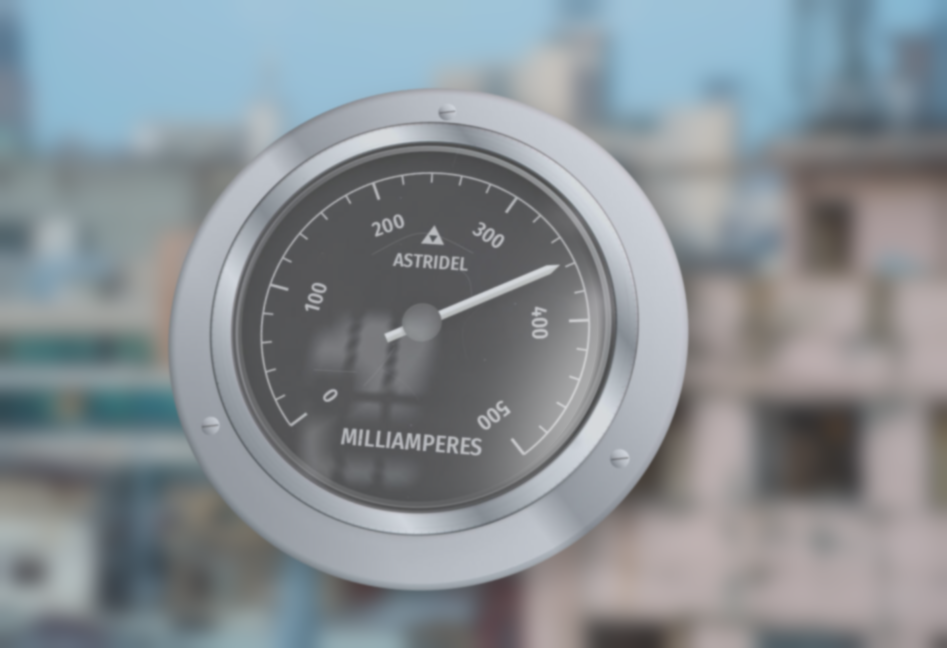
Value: value=360 unit=mA
